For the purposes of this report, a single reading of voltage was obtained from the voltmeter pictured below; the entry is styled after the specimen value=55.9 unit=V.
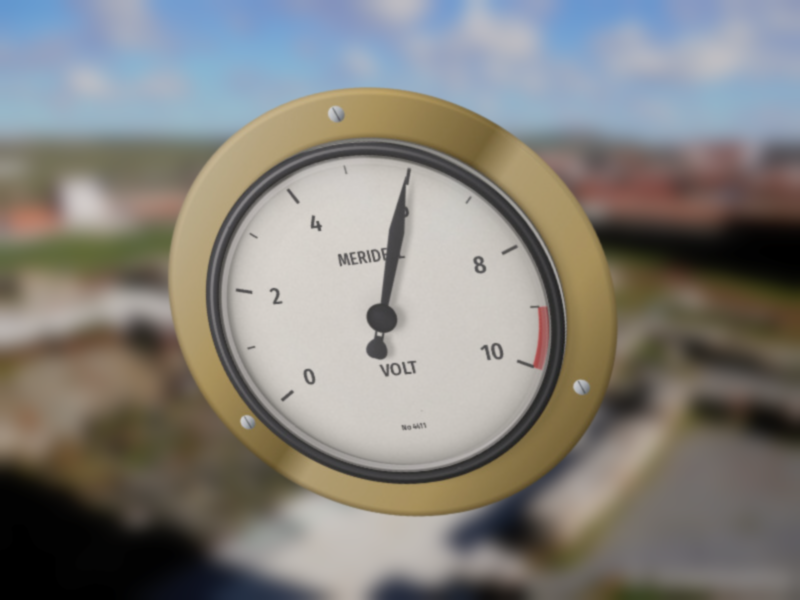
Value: value=6 unit=V
